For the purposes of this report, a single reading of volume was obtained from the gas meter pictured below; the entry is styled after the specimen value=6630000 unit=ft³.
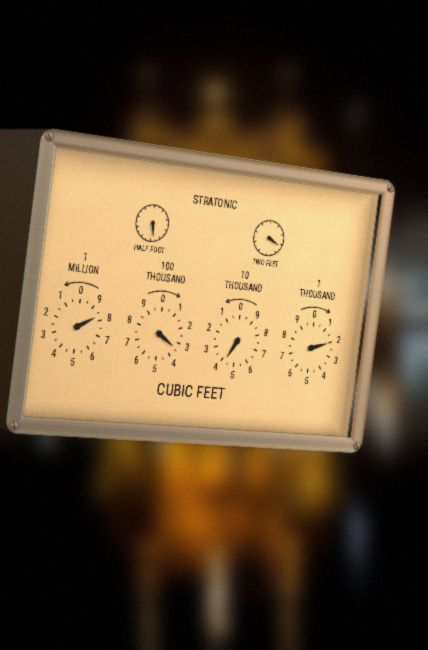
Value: value=834200 unit=ft³
